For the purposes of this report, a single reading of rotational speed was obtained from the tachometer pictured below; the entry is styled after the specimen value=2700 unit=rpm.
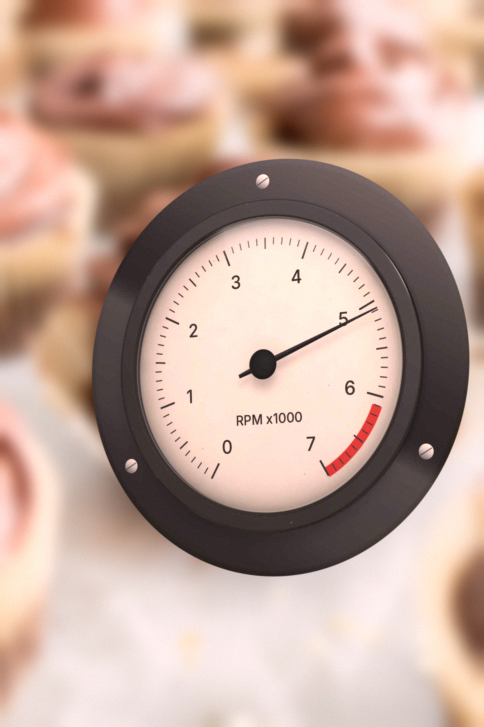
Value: value=5100 unit=rpm
